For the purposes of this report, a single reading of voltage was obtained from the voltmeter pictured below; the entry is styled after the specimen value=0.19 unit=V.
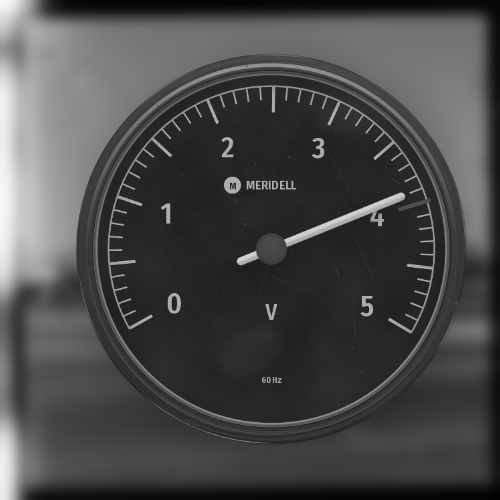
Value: value=3.9 unit=V
